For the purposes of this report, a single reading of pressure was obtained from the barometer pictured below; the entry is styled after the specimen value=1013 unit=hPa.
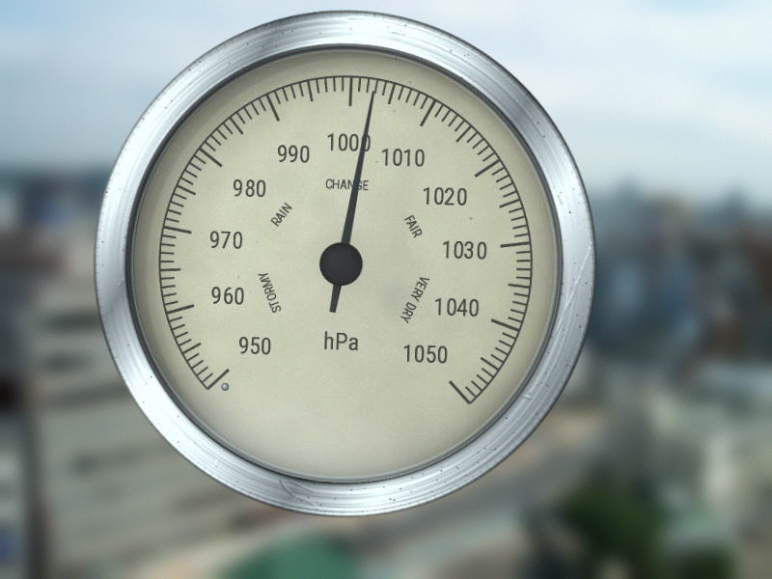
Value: value=1003 unit=hPa
